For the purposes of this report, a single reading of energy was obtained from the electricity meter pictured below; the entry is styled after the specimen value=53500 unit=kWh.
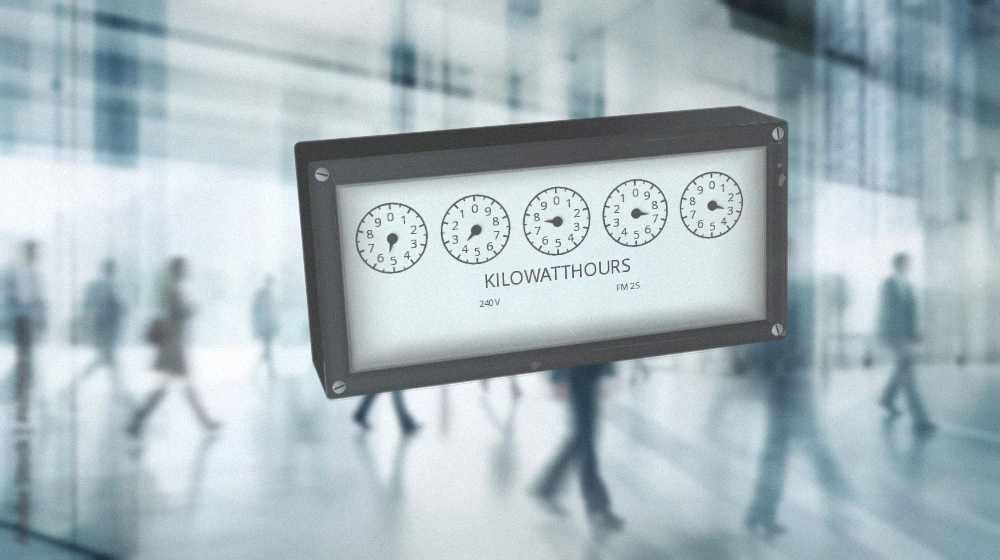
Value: value=53773 unit=kWh
